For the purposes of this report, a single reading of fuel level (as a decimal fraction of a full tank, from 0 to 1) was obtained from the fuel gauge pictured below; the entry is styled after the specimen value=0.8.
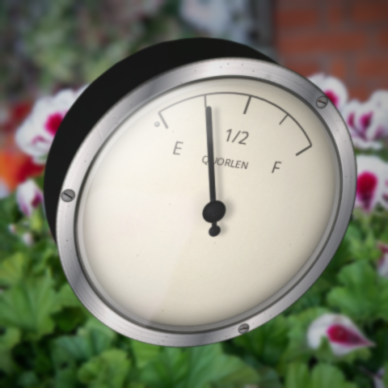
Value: value=0.25
